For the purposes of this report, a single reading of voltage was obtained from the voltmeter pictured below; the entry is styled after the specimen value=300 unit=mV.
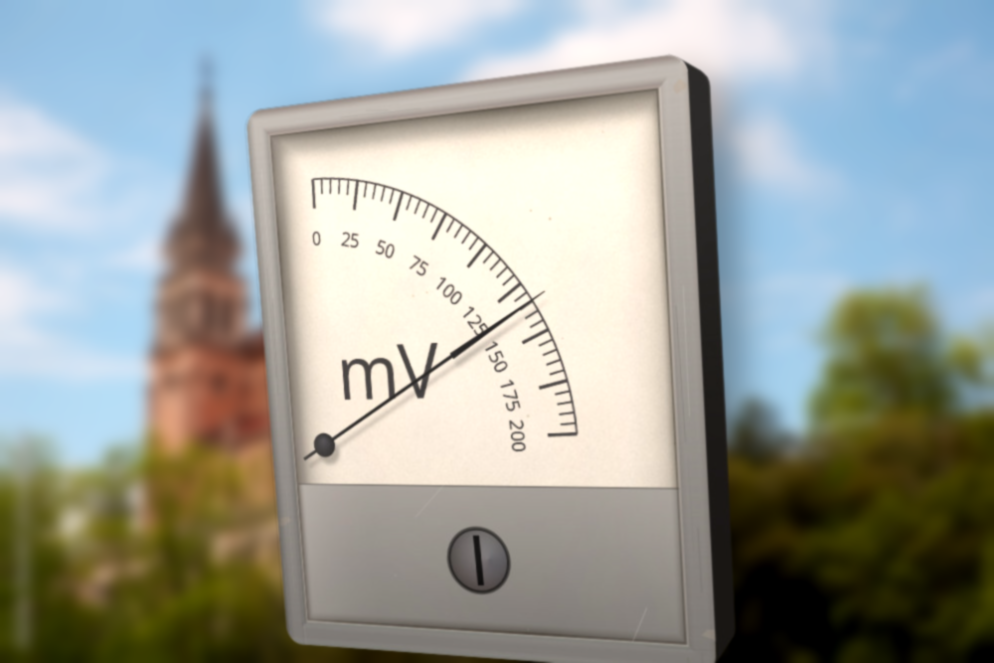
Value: value=135 unit=mV
